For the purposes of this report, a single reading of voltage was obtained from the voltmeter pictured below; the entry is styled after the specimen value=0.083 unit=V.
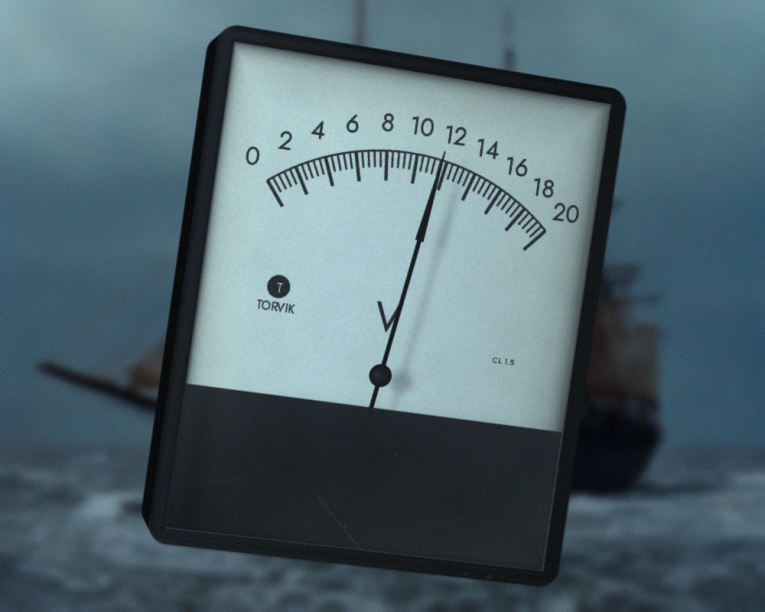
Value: value=11.6 unit=V
